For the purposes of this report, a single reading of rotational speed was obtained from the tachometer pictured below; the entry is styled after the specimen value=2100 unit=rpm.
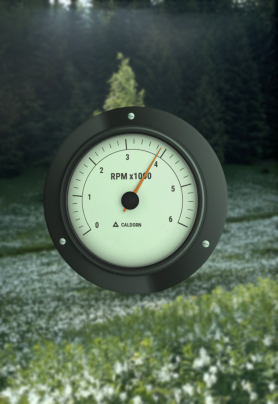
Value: value=3900 unit=rpm
